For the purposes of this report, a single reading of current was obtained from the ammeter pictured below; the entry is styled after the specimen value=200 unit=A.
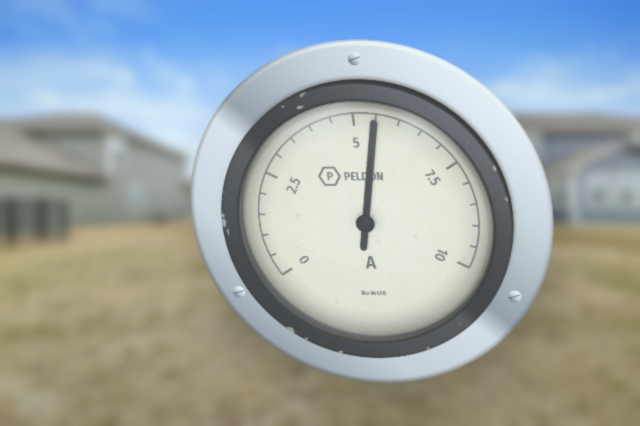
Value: value=5.5 unit=A
